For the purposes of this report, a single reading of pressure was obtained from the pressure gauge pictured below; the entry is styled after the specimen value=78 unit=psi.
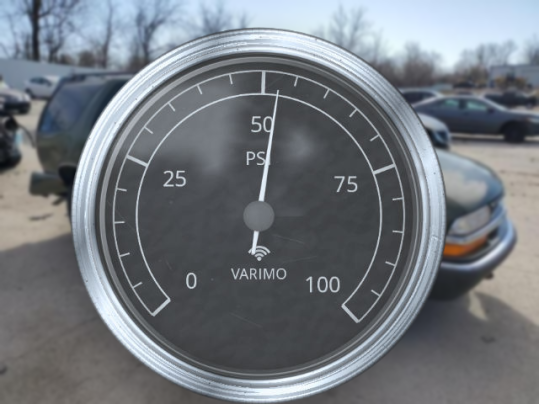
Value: value=52.5 unit=psi
